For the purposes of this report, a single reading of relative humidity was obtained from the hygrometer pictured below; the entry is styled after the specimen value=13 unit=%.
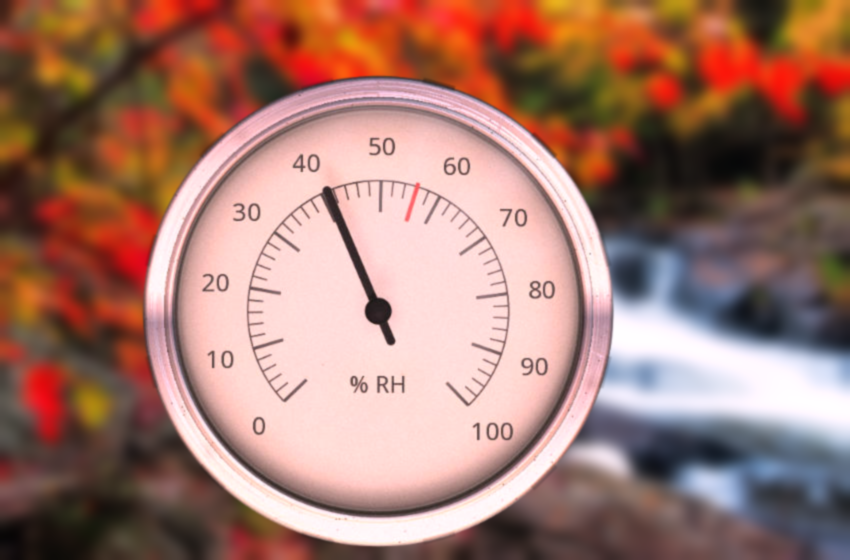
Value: value=41 unit=%
